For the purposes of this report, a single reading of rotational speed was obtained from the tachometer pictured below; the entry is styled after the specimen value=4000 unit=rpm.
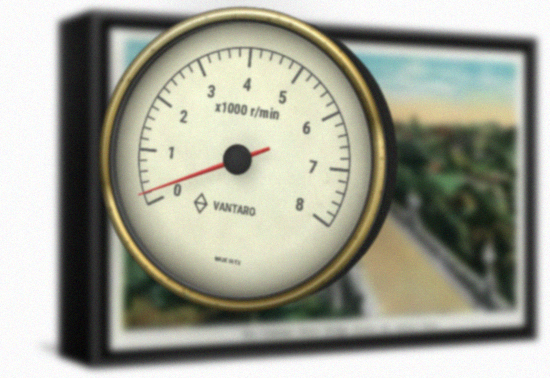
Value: value=200 unit=rpm
